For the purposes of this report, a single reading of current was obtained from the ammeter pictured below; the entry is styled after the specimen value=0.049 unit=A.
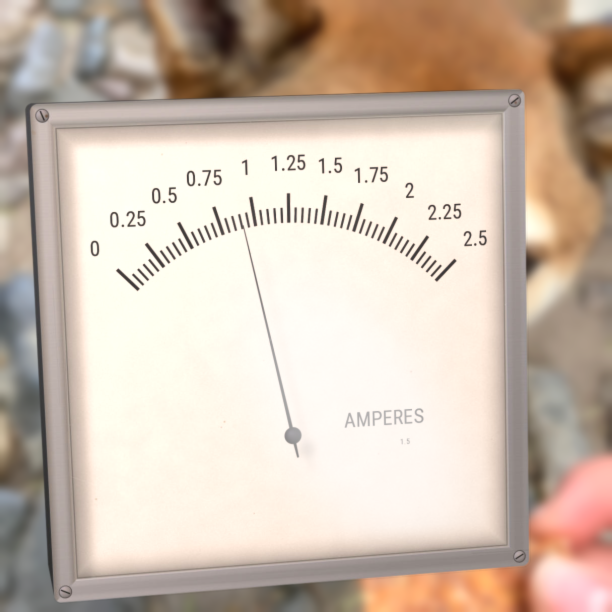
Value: value=0.9 unit=A
